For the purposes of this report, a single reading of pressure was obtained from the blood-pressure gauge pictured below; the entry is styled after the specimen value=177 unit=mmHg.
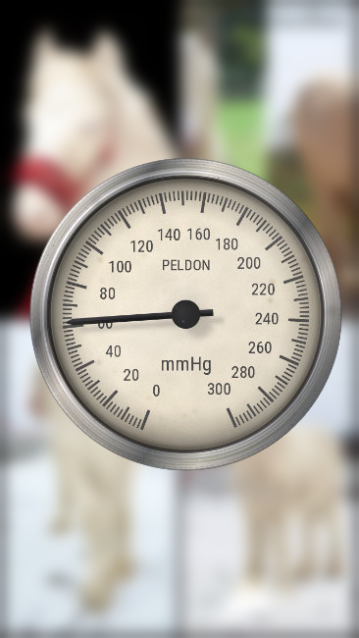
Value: value=62 unit=mmHg
